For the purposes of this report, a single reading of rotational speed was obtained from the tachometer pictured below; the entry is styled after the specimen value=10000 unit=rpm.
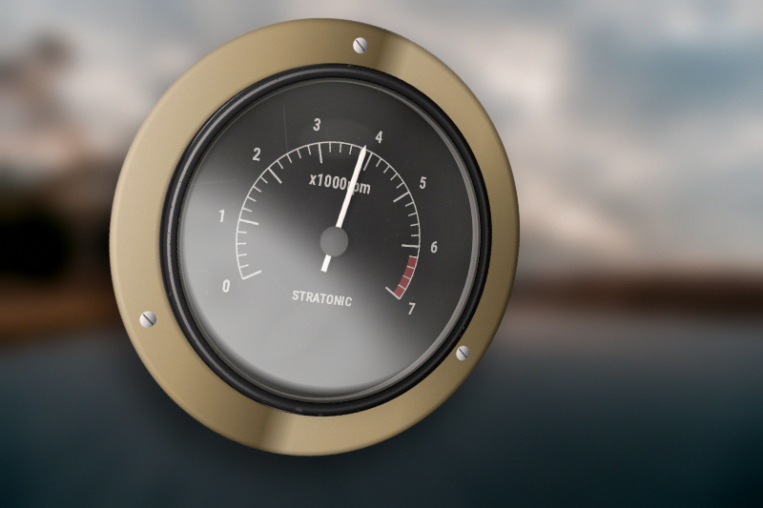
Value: value=3800 unit=rpm
